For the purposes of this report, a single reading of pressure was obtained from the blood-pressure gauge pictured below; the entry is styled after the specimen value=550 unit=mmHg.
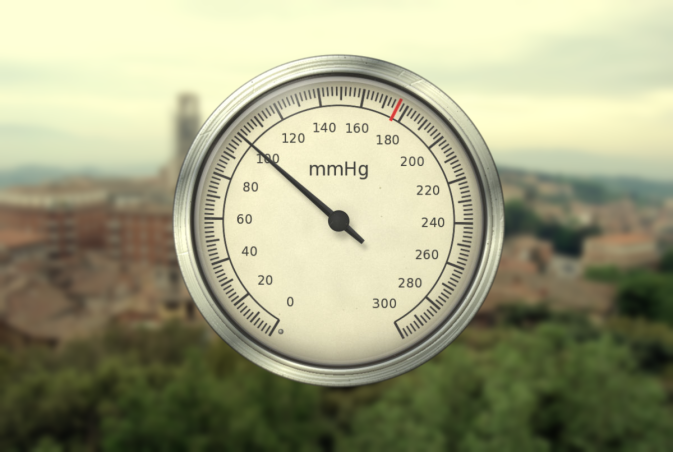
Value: value=100 unit=mmHg
